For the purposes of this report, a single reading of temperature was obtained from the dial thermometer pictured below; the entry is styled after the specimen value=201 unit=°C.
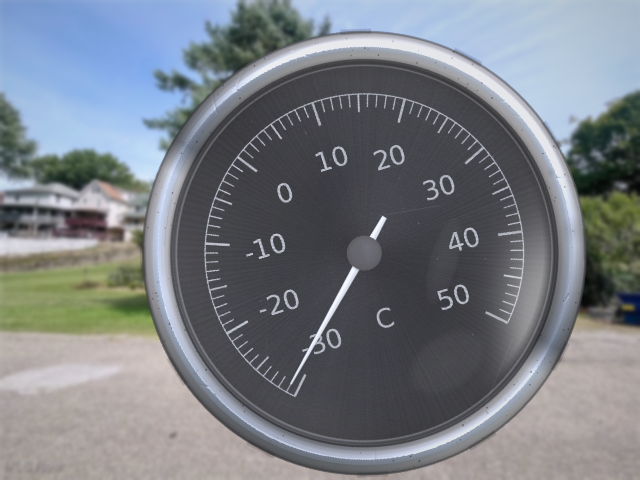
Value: value=-29 unit=°C
